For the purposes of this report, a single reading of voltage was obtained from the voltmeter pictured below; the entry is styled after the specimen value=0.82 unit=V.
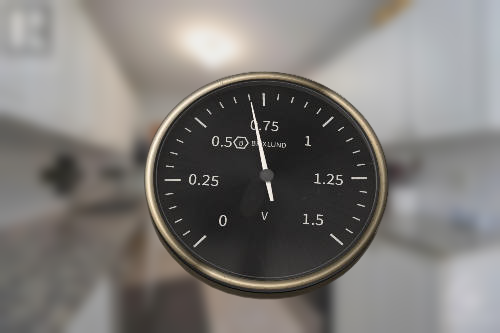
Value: value=0.7 unit=V
